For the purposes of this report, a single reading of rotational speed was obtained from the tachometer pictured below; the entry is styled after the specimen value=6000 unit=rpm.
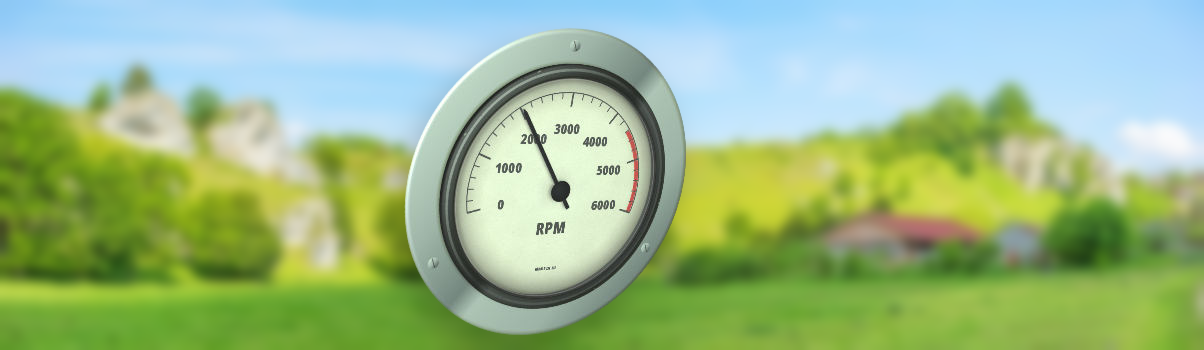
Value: value=2000 unit=rpm
